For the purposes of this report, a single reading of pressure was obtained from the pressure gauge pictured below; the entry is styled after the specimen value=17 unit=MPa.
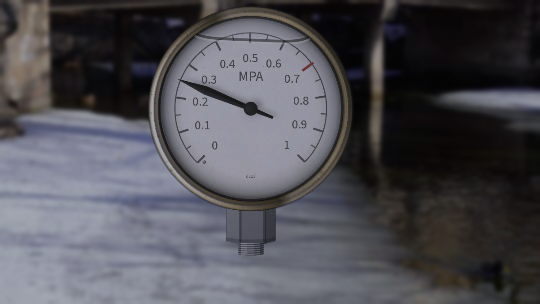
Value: value=0.25 unit=MPa
